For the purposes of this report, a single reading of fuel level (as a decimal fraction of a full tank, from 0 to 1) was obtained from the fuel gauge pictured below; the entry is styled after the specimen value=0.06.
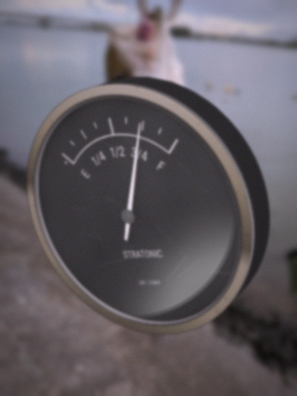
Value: value=0.75
